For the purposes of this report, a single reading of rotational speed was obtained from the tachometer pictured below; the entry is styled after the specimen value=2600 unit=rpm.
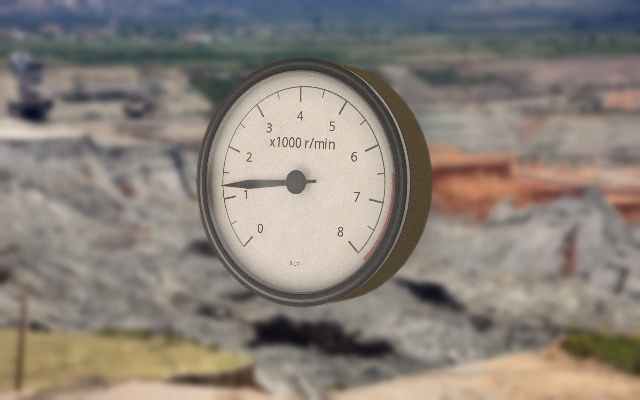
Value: value=1250 unit=rpm
